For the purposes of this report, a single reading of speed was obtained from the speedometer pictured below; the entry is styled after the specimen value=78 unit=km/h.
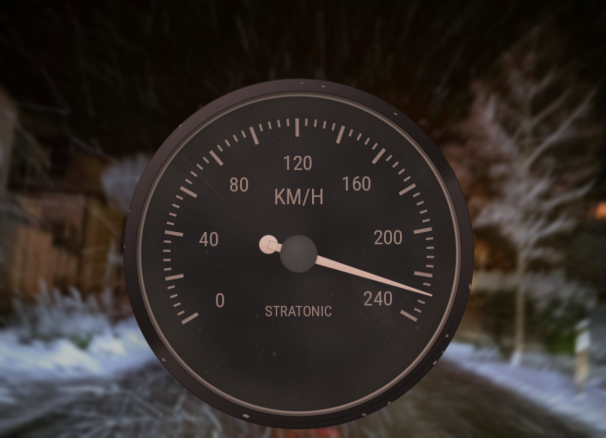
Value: value=228 unit=km/h
